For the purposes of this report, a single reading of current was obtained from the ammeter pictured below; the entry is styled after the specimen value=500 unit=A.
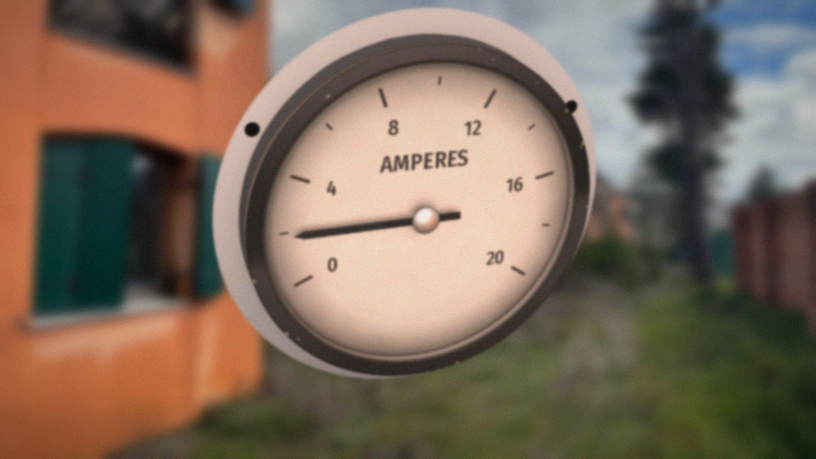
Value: value=2 unit=A
